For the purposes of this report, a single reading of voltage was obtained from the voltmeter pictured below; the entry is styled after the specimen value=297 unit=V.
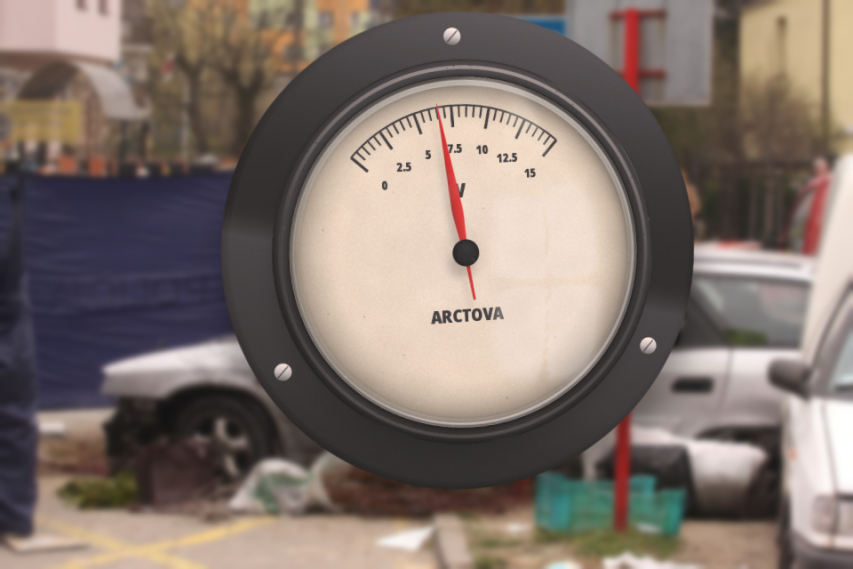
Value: value=6.5 unit=V
